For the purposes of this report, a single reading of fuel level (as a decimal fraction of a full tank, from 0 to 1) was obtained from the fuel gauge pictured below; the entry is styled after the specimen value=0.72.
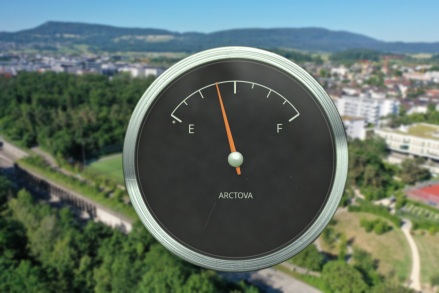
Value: value=0.375
